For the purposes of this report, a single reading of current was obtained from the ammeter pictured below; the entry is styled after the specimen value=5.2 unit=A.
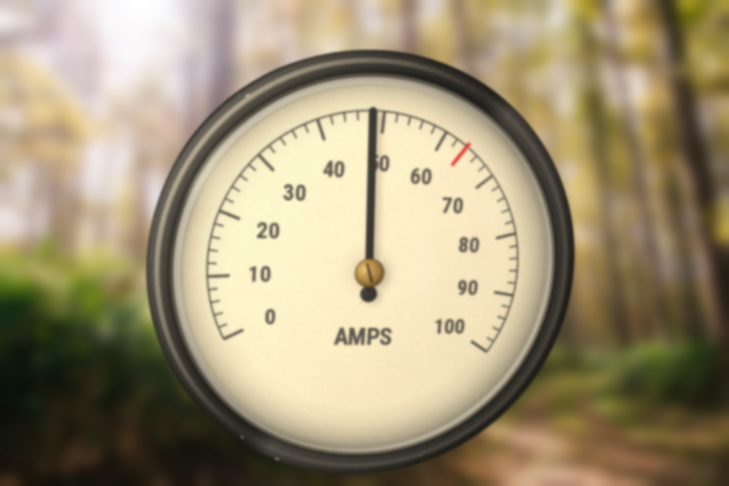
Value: value=48 unit=A
